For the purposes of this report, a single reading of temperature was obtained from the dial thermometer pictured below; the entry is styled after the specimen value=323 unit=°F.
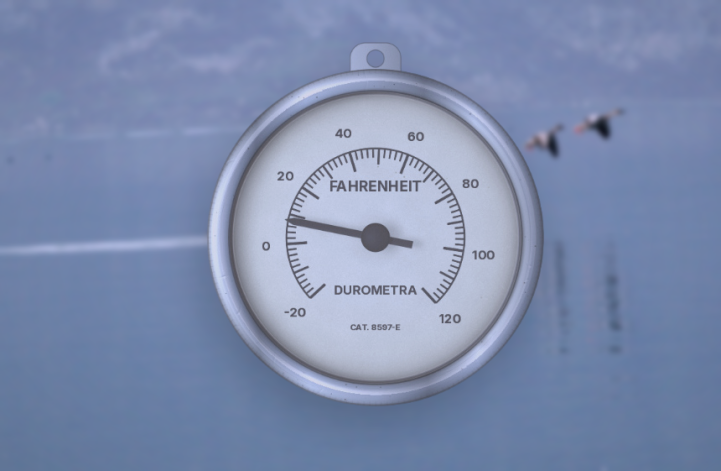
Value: value=8 unit=°F
